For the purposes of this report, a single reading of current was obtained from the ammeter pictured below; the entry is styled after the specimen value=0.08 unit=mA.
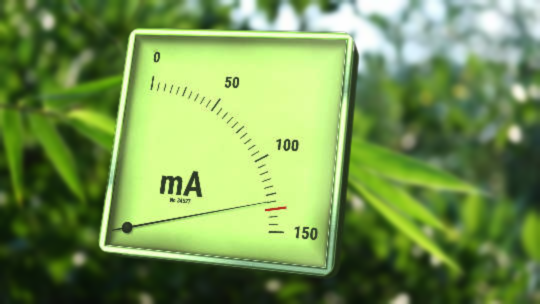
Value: value=130 unit=mA
